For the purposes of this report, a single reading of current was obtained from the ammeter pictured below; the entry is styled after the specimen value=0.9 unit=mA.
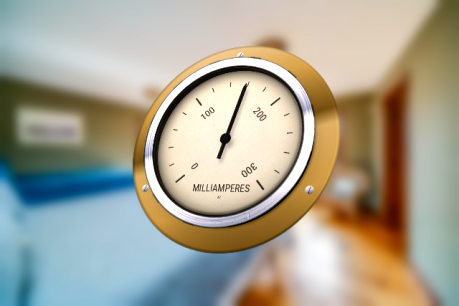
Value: value=160 unit=mA
